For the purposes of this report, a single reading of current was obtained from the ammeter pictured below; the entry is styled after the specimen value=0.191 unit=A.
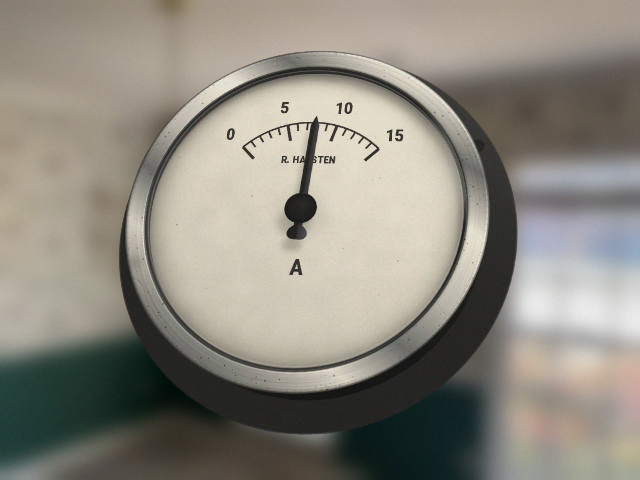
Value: value=8 unit=A
